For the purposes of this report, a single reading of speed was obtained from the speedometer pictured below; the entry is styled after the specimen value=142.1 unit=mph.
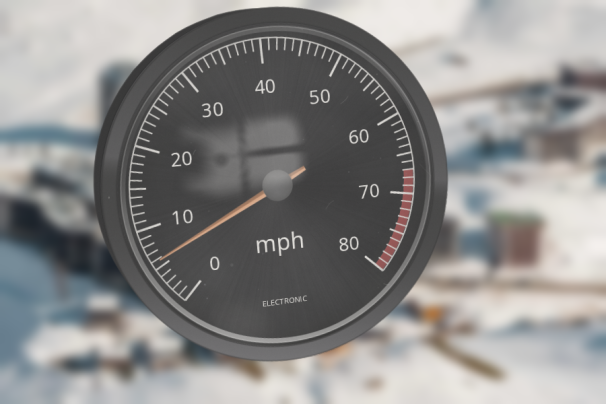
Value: value=6 unit=mph
